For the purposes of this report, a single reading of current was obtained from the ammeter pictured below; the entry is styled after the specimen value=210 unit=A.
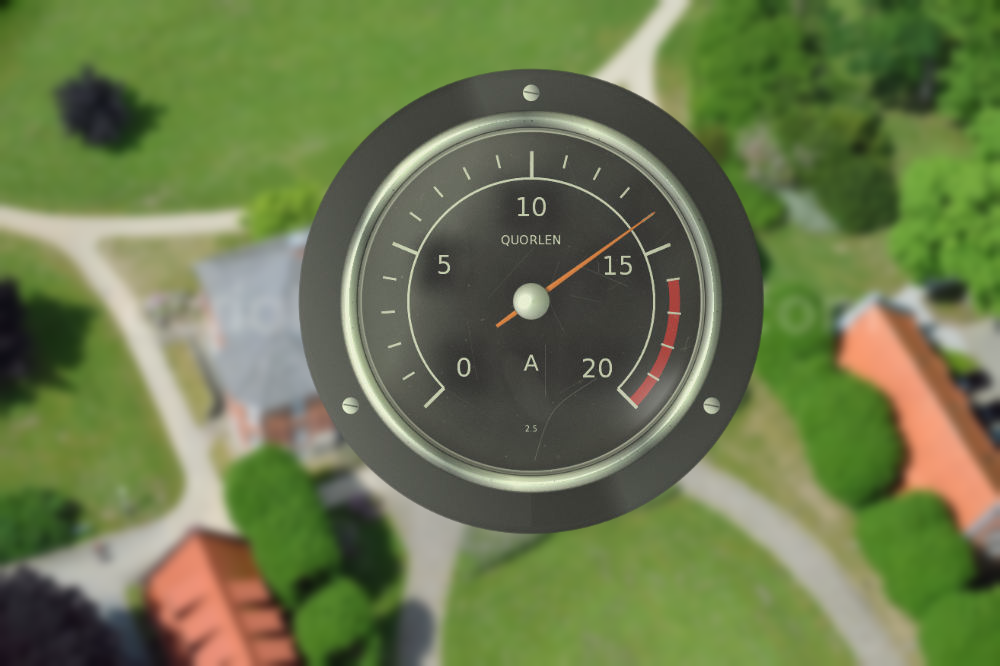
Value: value=14 unit=A
